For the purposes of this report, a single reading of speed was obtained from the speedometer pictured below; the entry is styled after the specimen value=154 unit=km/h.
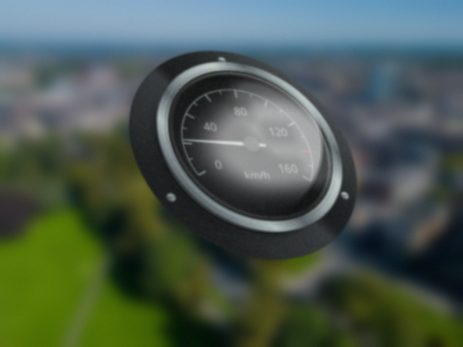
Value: value=20 unit=km/h
